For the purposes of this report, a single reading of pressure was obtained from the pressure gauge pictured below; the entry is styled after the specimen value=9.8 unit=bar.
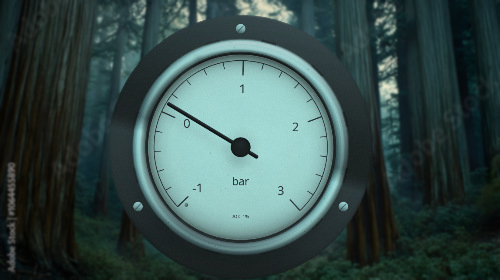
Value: value=0.1 unit=bar
